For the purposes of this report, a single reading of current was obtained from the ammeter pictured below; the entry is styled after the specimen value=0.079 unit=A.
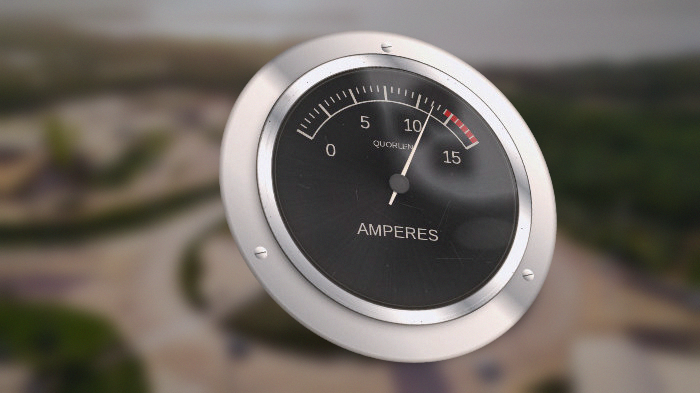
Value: value=11 unit=A
